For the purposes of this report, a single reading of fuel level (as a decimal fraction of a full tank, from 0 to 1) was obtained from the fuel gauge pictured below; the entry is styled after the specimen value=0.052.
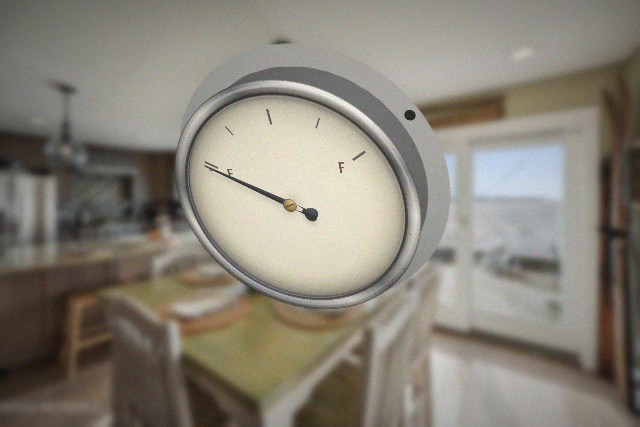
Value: value=0
